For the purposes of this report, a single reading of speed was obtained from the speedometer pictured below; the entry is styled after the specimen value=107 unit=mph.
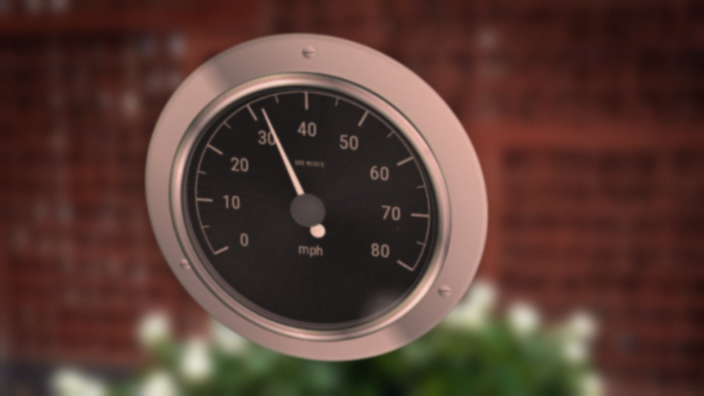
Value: value=32.5 unit=mph
